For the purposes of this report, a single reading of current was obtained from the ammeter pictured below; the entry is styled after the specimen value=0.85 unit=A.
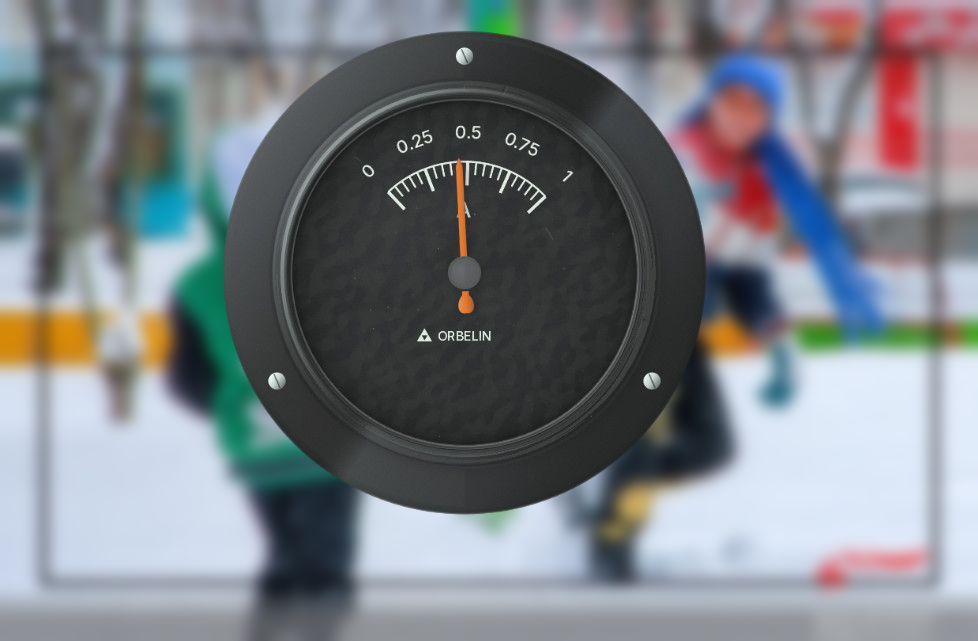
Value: value=0.45 unit=A
